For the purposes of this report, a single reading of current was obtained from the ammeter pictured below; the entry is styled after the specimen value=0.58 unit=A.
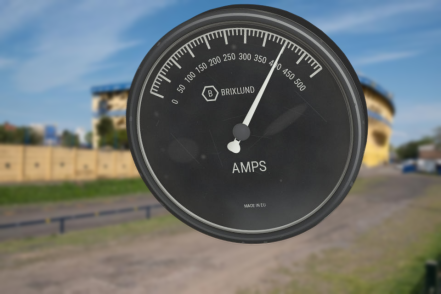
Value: value=400 unit=A
